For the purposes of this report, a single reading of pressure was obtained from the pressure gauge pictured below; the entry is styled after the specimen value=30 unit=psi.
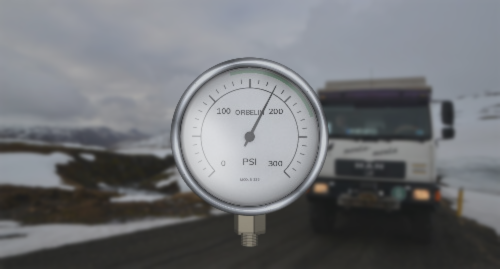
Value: value=180 unit=psi
